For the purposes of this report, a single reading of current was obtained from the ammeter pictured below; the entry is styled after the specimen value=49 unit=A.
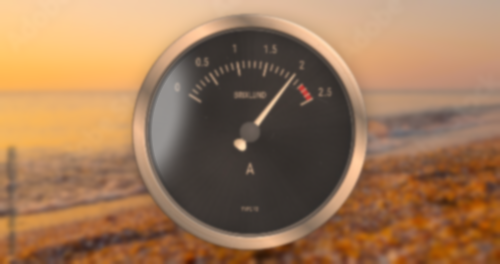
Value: value=2 unit=A
